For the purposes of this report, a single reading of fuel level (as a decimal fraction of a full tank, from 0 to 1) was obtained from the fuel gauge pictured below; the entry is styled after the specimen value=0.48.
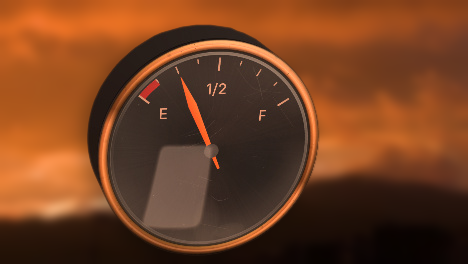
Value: value=0.25
